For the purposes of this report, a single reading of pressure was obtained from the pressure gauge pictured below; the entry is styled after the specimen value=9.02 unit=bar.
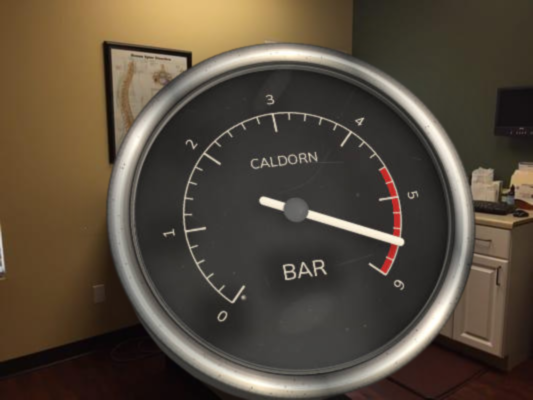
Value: value=5.6 unit=bar
